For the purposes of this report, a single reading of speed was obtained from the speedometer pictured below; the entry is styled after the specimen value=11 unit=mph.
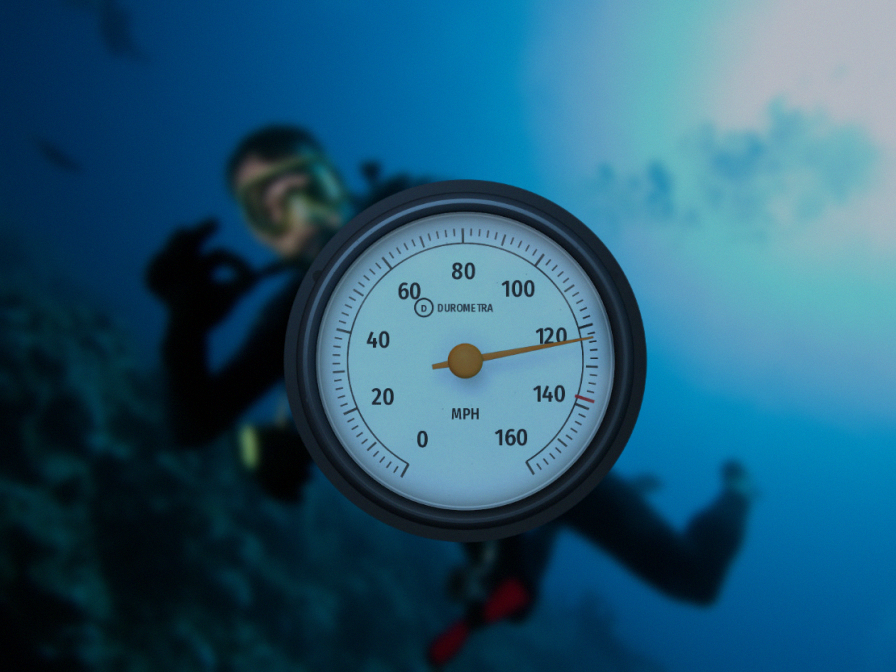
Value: value=123 unit=mph
